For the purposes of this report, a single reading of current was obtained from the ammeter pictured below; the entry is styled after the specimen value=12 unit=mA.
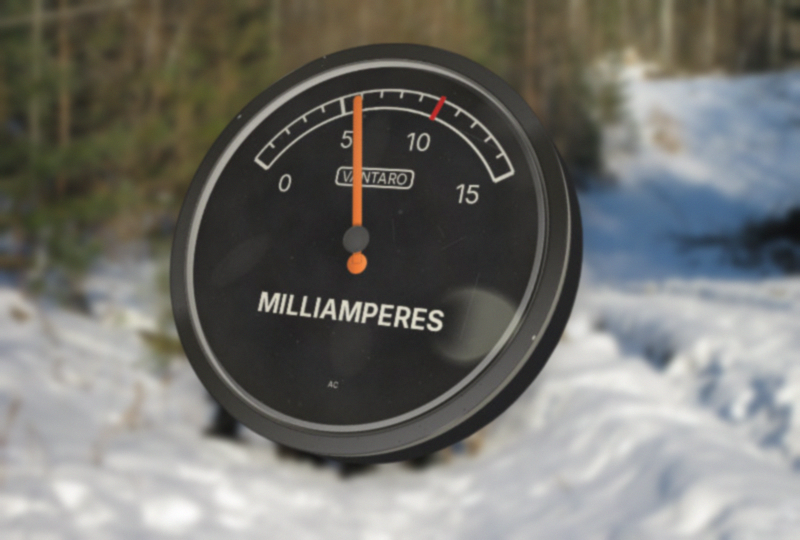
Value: value=6 unit=mA
